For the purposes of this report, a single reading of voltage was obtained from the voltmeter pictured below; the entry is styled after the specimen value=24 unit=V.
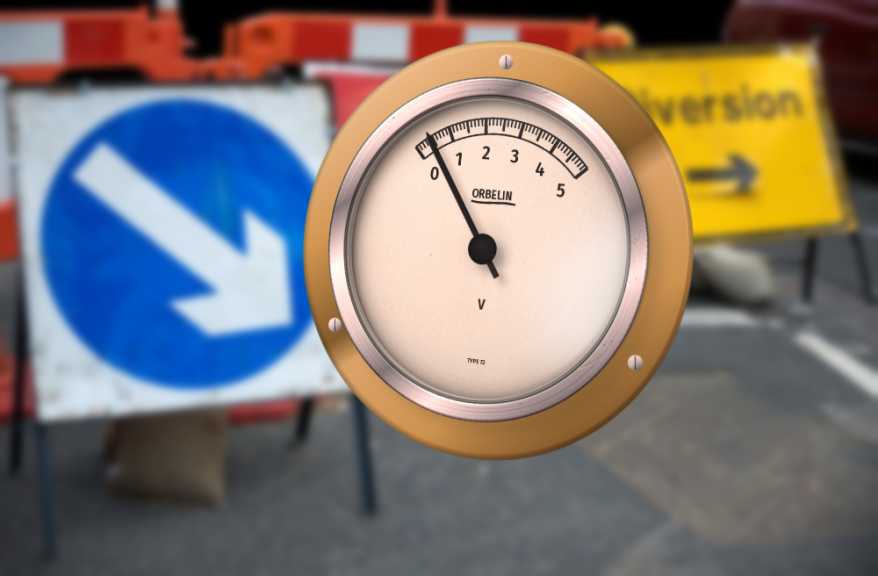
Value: value=0.5 unit=V
